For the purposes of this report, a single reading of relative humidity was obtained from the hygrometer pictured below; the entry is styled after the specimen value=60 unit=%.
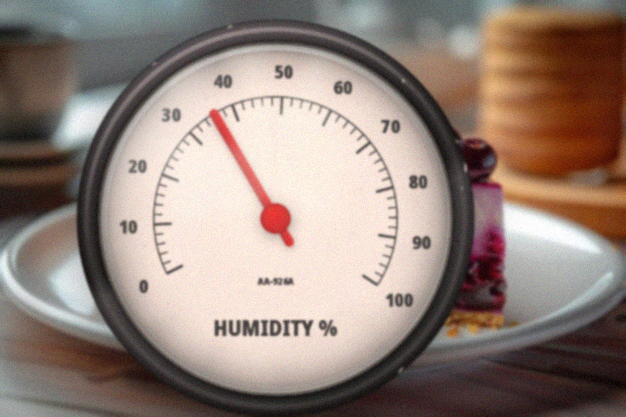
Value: value=36 unit=%
